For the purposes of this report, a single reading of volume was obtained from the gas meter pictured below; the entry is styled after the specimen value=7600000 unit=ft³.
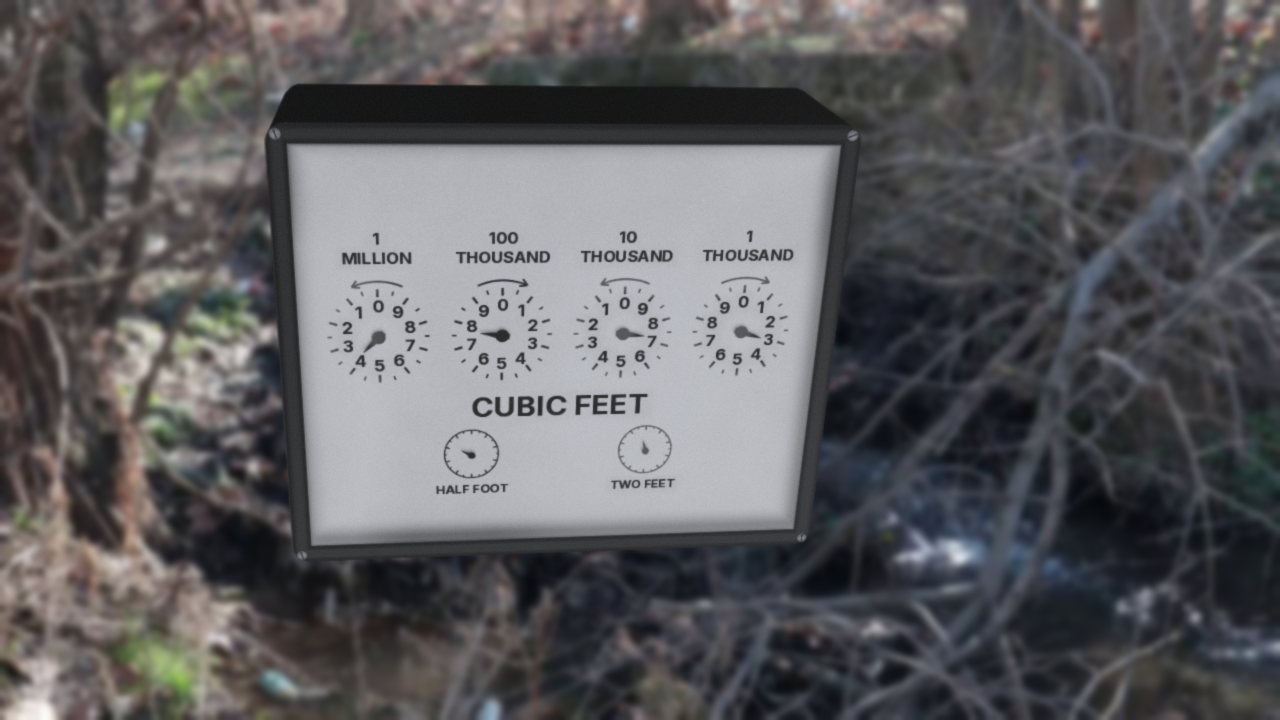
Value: value=377300 unit=ft³
